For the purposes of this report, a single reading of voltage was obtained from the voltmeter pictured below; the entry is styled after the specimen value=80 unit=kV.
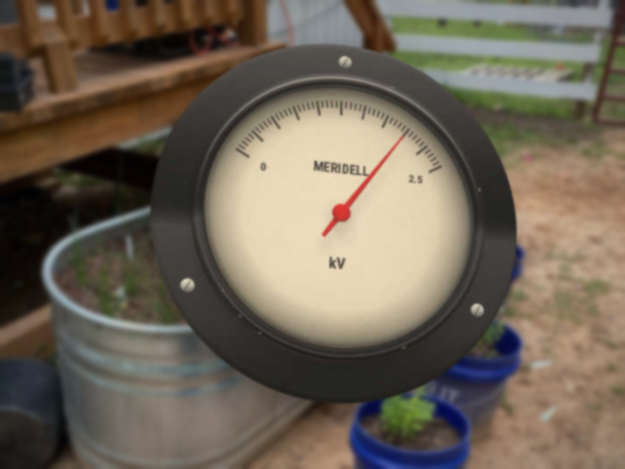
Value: value=2 unit=kV
